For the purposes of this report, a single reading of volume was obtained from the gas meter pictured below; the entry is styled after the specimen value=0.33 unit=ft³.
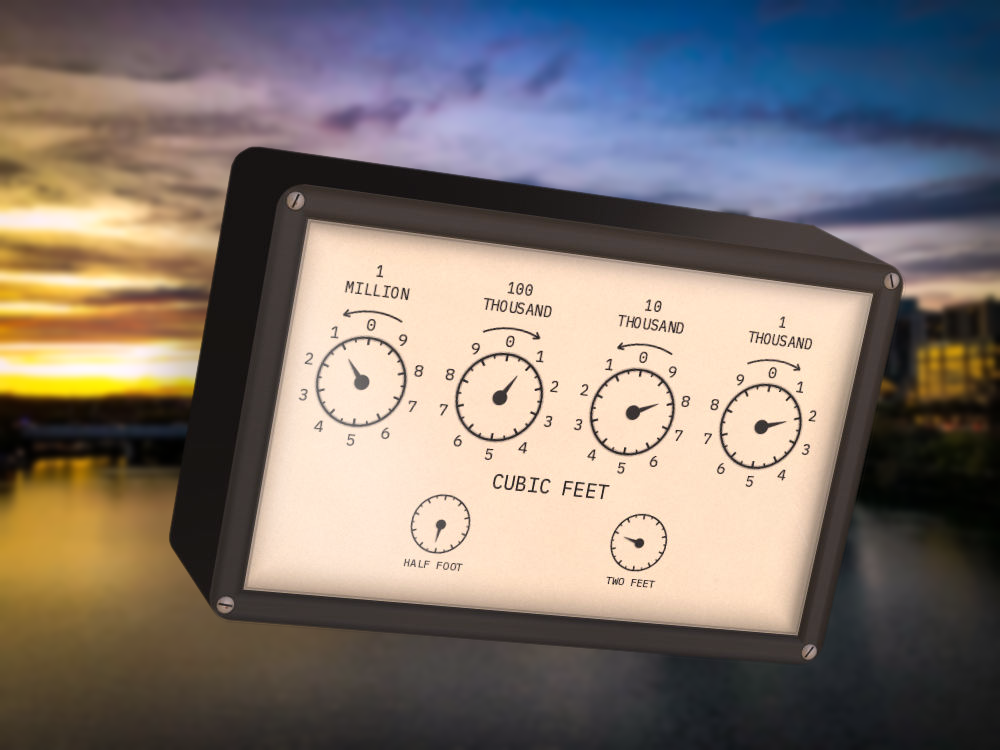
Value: value=108200 unit=ft³
